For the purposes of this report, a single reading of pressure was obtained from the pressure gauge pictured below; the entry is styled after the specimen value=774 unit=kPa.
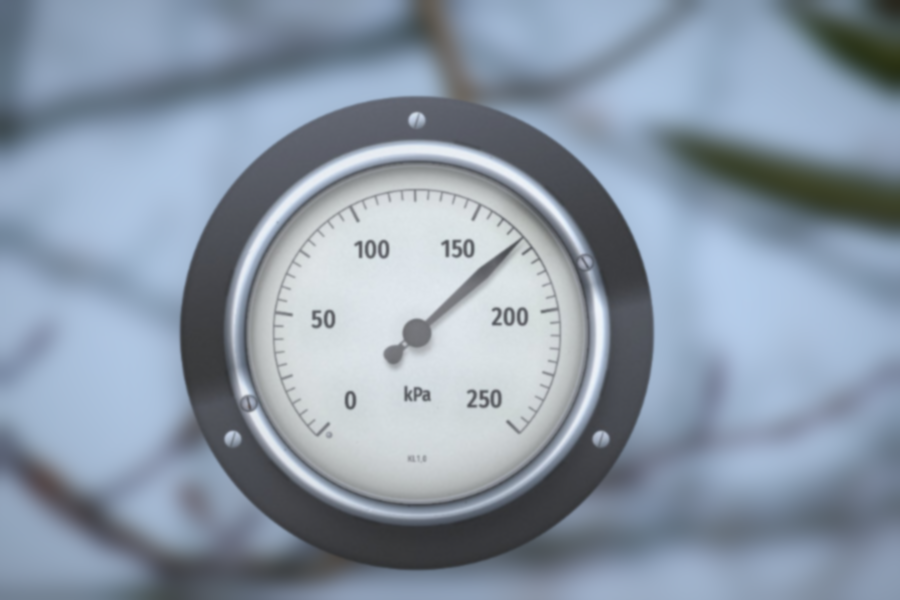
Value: value=170 unit=kPa
